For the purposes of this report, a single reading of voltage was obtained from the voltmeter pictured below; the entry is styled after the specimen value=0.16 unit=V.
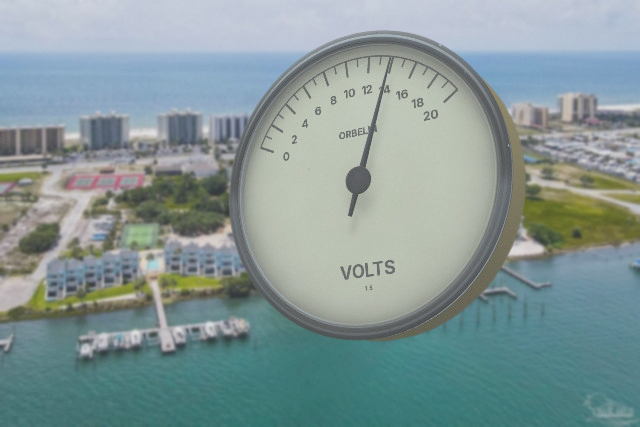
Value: value=14 unit=V
